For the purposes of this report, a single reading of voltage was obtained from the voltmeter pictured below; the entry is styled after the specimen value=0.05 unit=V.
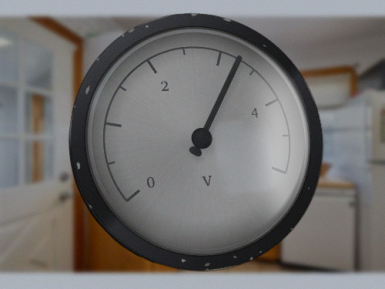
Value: value=3.25 unit=V
